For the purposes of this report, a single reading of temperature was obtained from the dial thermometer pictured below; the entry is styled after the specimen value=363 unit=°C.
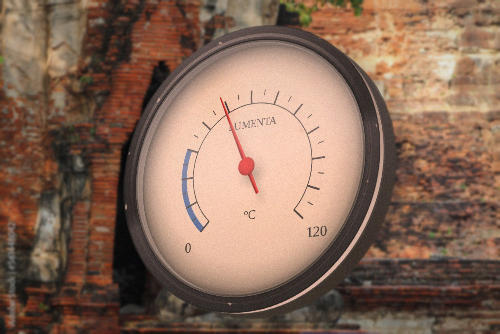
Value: value=50 unit=°C
